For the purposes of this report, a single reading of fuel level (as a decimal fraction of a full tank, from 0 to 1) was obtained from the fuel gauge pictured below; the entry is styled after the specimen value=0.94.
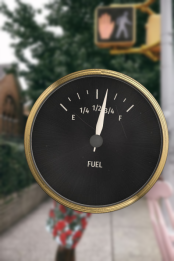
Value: value=0.625
